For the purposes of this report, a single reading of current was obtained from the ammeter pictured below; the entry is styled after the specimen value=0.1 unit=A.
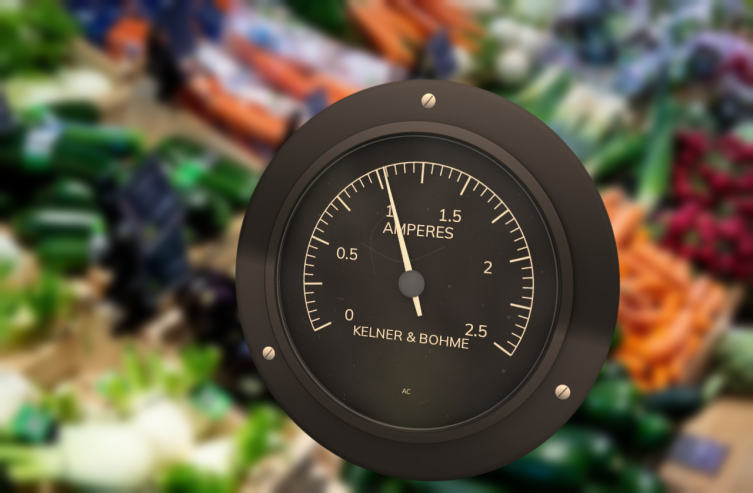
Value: value=1.05 unit=A
